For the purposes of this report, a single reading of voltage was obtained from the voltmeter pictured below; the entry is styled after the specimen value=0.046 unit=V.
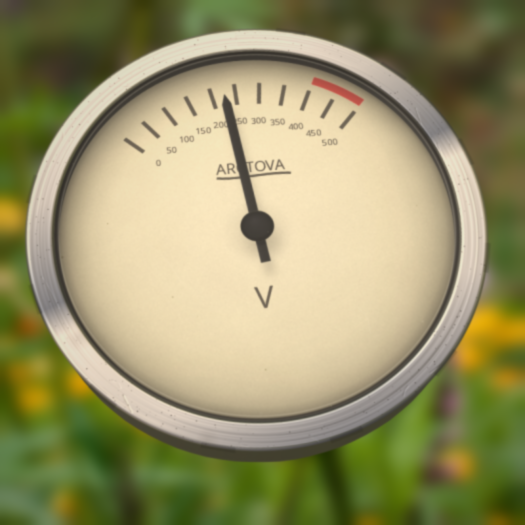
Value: value=225 unit=V
